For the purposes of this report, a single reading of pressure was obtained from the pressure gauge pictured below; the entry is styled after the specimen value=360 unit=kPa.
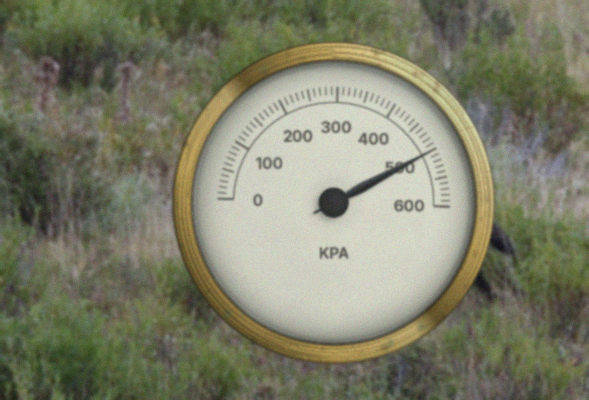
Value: value=500 unit=kPa
